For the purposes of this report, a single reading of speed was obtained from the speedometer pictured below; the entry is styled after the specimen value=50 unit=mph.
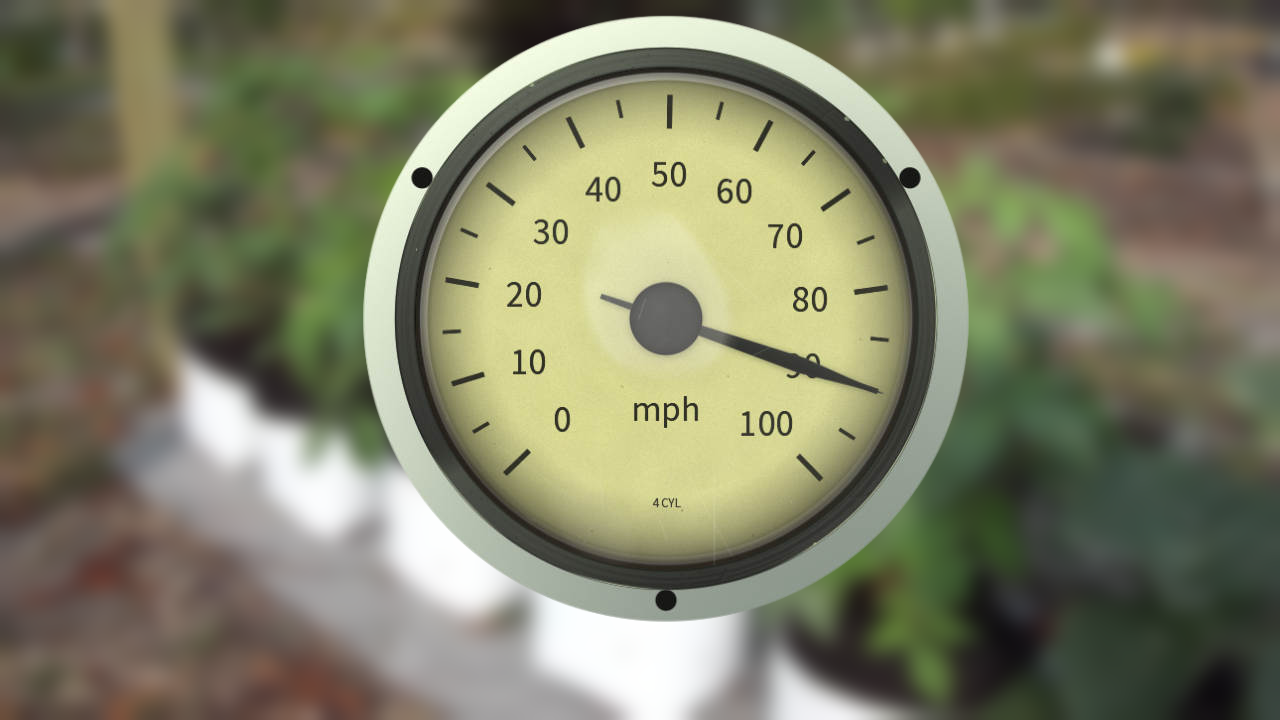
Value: value=90 unit=mph
